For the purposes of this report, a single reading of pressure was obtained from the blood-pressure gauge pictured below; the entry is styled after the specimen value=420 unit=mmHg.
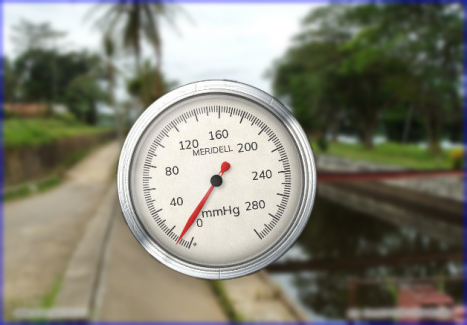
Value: value=10 unit=mmHg
